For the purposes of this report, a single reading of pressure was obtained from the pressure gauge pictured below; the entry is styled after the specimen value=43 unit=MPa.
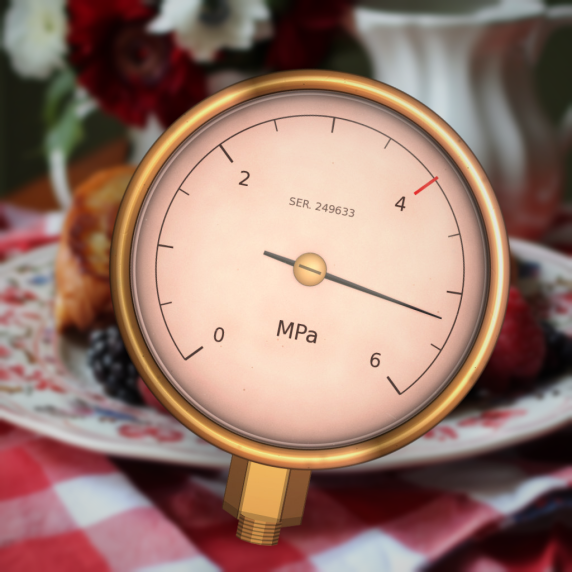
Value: value=5.25 unit=MPa
